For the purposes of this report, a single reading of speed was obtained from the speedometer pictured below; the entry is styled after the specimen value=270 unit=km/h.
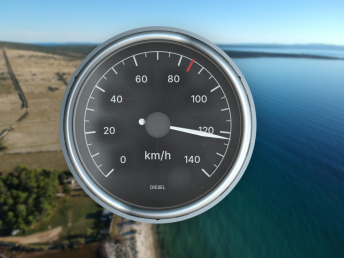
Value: value=122.5 unit=km/h
